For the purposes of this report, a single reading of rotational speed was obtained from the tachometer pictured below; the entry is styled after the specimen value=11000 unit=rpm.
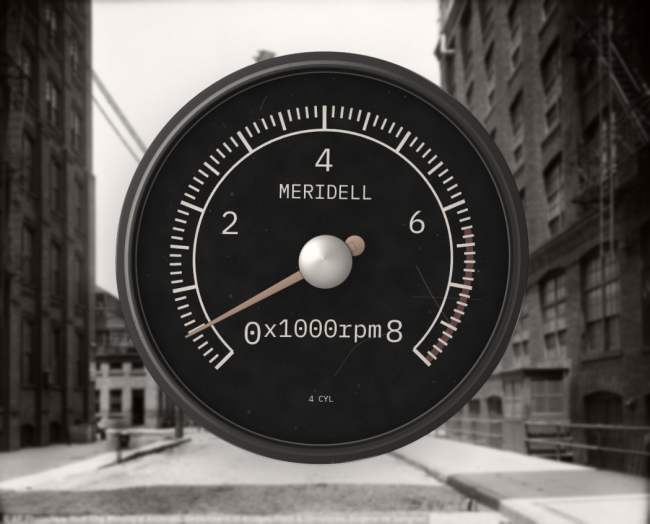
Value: value=500 unit=rpm
